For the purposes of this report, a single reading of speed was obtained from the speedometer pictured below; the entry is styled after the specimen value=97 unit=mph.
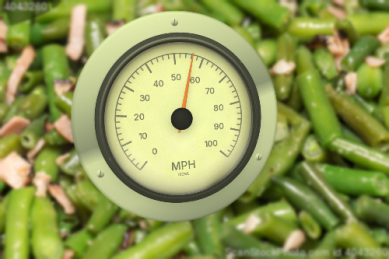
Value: value=56 unit=mph
